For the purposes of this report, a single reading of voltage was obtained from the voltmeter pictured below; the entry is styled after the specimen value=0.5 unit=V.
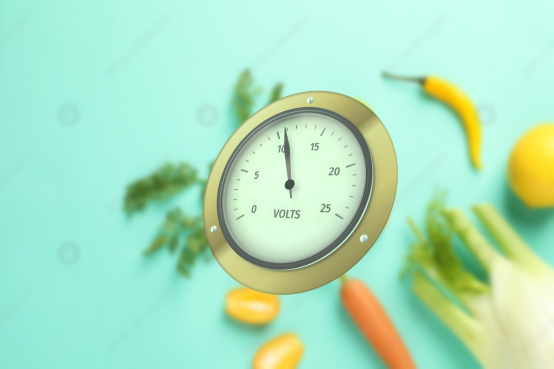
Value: value=11 unit=V
